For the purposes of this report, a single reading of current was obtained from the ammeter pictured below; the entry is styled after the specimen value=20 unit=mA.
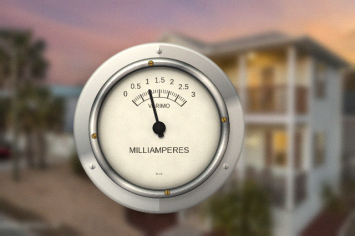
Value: value=1 unit=mA
